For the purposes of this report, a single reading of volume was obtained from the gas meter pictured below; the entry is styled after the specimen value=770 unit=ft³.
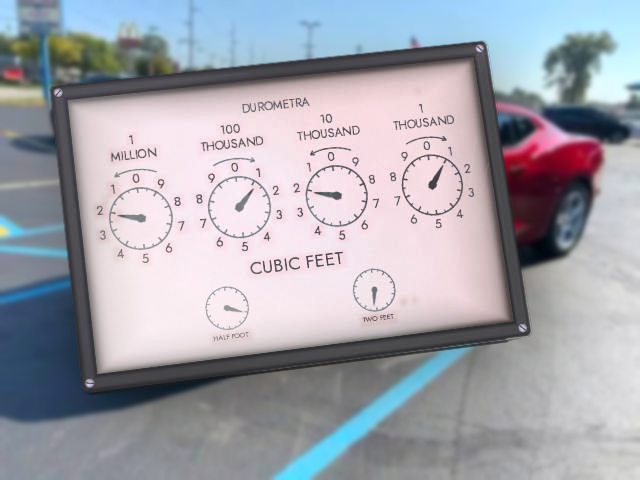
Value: value=212100 unit=ft³
